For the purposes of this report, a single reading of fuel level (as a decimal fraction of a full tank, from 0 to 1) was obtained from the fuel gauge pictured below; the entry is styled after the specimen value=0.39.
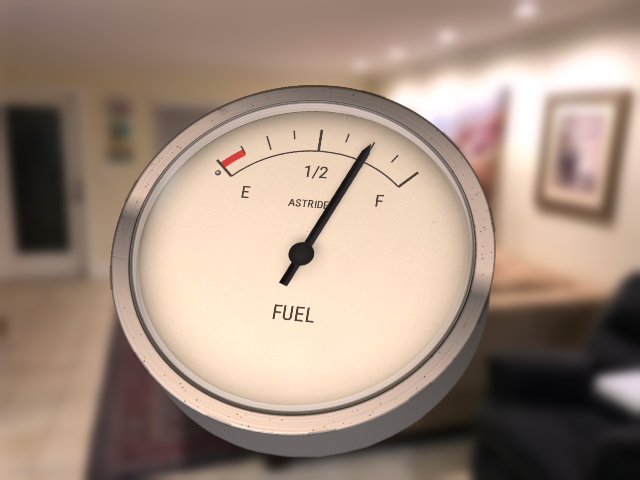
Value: value=0.75
